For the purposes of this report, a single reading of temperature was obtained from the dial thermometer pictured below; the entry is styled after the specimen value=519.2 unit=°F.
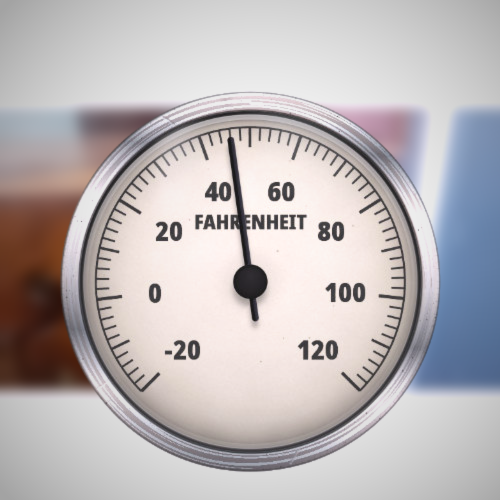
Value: value=46 unit=°F
